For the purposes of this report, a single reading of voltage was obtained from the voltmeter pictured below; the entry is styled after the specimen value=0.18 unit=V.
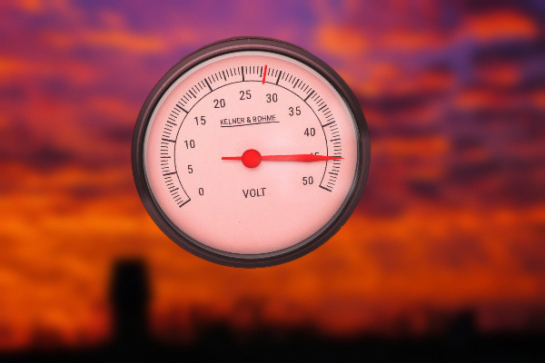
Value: value=45 unit=V
